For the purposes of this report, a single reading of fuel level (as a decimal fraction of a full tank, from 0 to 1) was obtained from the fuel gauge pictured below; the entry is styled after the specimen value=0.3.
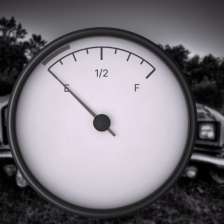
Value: value=0
